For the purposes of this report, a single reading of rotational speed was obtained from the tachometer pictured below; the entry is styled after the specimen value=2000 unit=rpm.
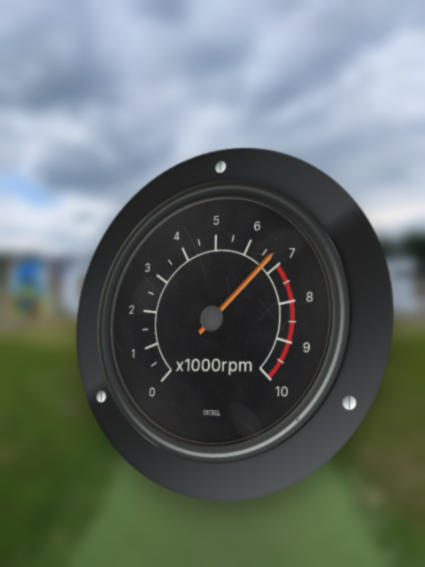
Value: value=6750 unit=rpm
